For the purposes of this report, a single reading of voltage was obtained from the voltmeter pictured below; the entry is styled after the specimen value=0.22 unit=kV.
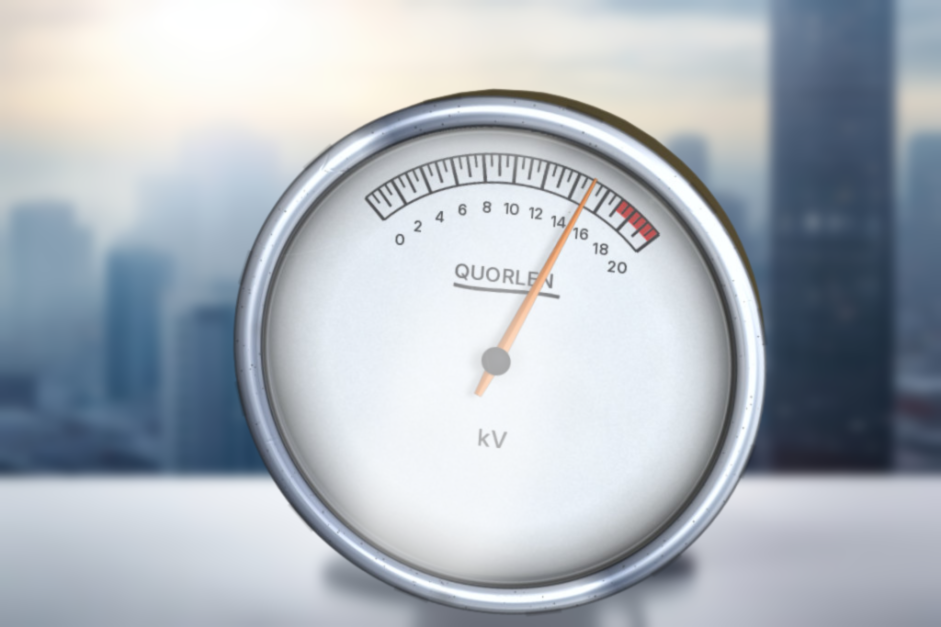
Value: value=15 unit=kV
